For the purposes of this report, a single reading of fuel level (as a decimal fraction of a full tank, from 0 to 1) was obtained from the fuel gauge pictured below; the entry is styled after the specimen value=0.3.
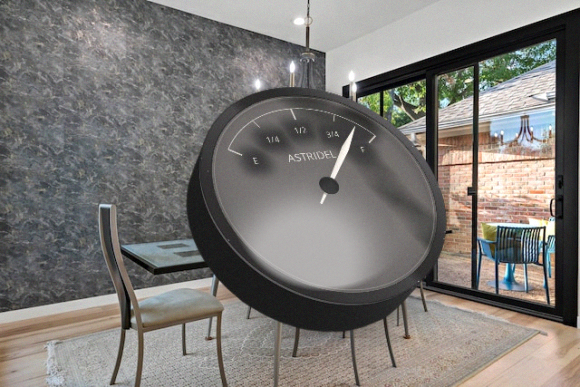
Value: value=0.875
